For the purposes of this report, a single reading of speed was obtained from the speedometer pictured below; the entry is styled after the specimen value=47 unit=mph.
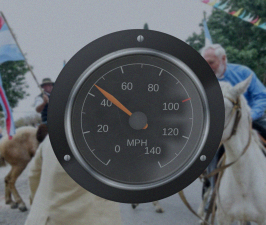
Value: value=45 unit=mph
